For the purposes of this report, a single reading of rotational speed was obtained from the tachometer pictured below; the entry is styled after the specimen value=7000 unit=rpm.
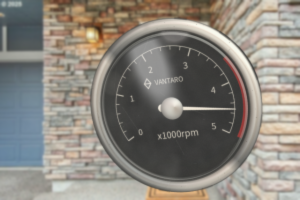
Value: value=4500 unit=rpm
